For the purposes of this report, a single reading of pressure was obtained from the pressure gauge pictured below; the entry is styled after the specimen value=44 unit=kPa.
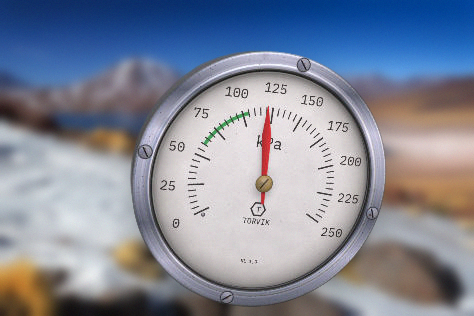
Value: value=120 unit=kPa
